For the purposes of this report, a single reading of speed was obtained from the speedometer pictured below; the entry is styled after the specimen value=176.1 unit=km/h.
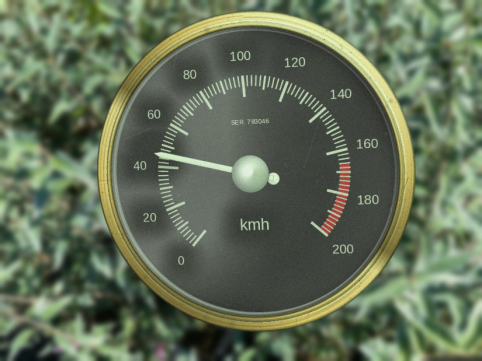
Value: value=46 unit=km/h
